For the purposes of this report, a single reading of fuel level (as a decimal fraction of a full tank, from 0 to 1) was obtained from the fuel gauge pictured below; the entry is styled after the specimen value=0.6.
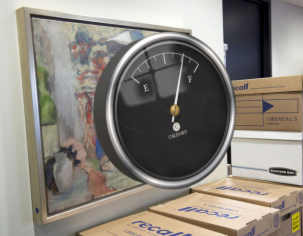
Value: value=0.75
